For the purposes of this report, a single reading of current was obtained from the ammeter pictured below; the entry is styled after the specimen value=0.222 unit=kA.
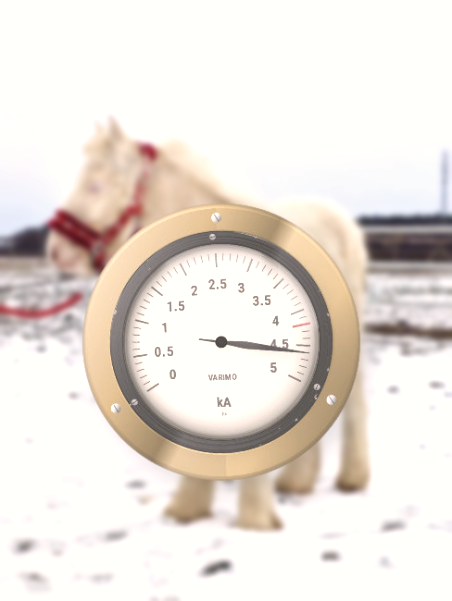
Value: value=4.6 unit=kA
